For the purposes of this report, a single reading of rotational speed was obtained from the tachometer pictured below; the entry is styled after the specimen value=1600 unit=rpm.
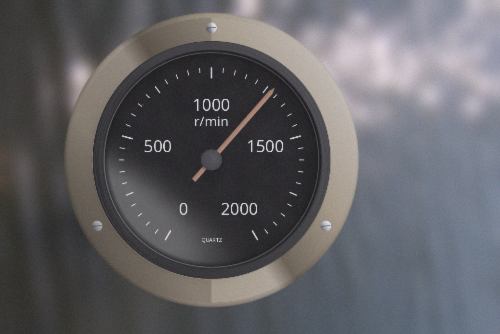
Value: value=1275 unit=rpm
